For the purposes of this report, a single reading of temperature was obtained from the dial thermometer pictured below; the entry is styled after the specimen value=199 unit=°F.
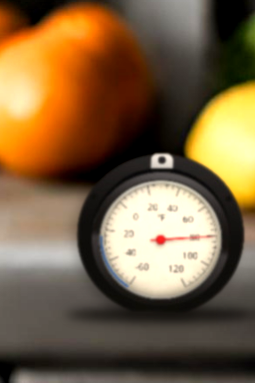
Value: value=80 unit=°F
